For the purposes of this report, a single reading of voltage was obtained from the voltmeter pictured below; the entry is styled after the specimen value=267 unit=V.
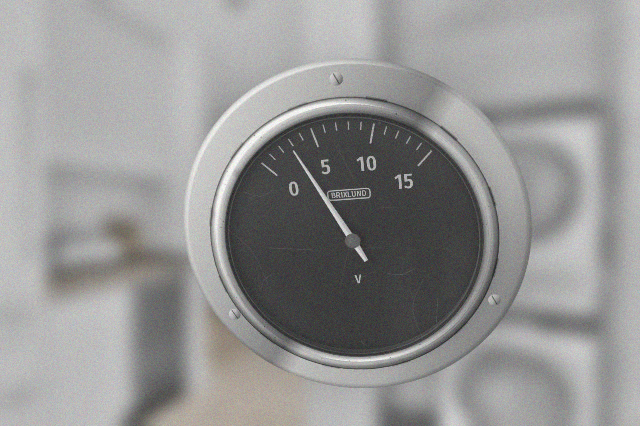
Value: value=3 unit=V
